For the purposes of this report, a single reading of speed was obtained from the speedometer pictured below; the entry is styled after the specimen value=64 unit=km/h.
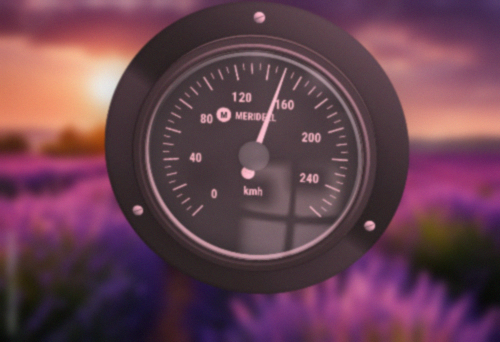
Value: value=150 unit=km/h
